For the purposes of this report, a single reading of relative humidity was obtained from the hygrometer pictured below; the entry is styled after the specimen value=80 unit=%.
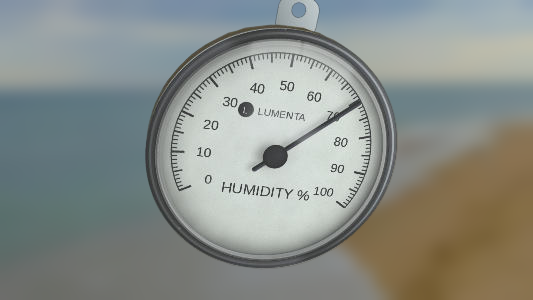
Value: value=70 unit=%
